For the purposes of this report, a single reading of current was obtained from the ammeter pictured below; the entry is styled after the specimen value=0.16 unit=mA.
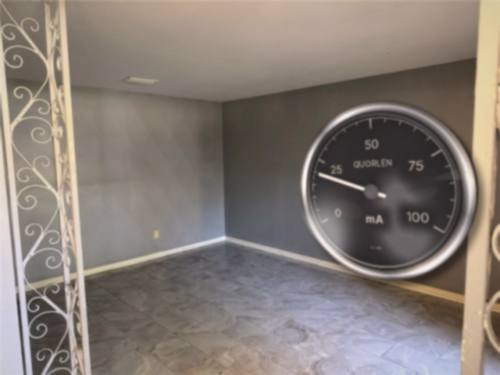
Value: value=20 unit=mA
